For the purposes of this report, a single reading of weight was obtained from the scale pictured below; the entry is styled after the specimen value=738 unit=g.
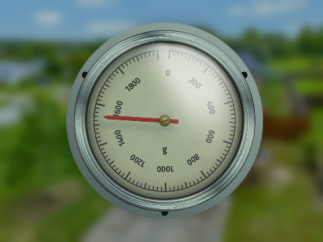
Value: value=1540 unit=g
